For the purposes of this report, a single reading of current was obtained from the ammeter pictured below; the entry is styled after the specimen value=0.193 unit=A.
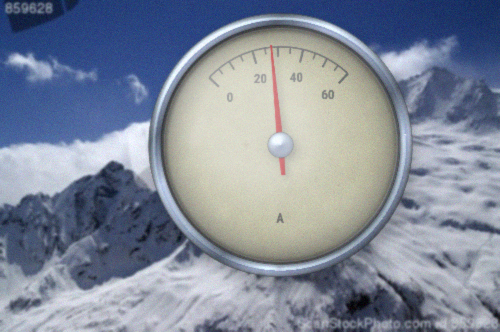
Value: value=27.5 unit=A
